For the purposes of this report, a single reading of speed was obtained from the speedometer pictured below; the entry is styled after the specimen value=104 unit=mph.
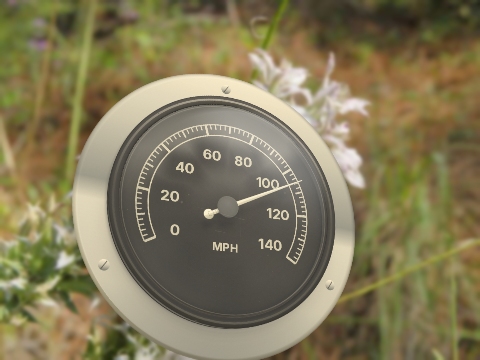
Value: value=106 unit=mph
